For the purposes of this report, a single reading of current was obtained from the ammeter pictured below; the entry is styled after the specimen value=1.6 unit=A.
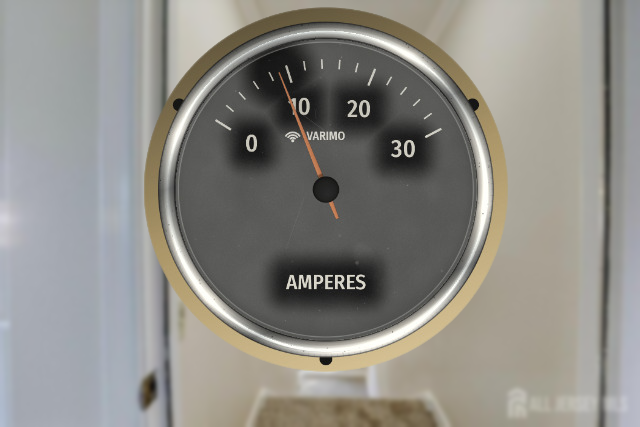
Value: value=9 unit=A
